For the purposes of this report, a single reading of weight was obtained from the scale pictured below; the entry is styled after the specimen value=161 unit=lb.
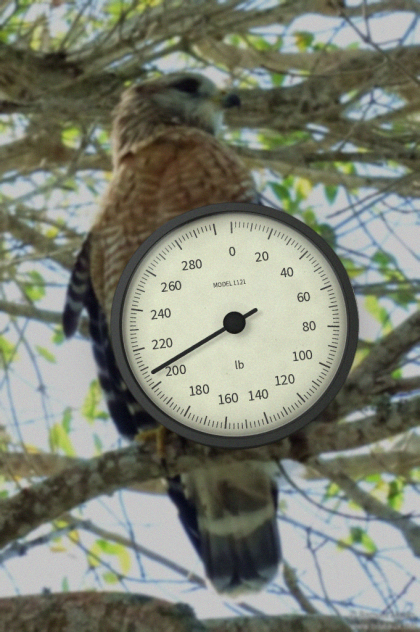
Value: value=206 unit=lb
